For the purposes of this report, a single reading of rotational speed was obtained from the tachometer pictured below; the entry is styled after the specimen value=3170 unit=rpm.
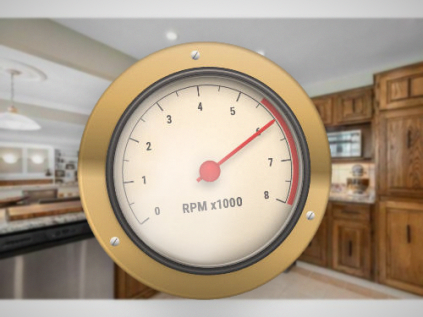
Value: value=6000 unit=rpm
